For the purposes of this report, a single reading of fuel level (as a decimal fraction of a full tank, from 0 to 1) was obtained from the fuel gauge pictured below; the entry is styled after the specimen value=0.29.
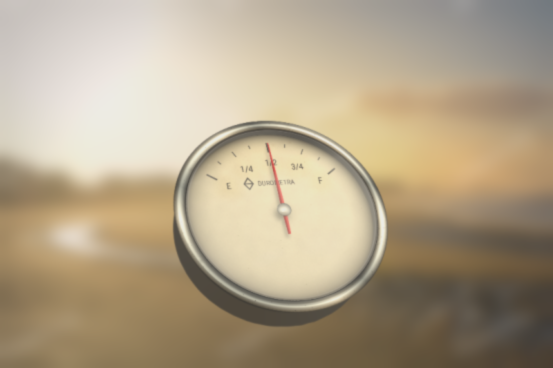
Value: value=0.5
